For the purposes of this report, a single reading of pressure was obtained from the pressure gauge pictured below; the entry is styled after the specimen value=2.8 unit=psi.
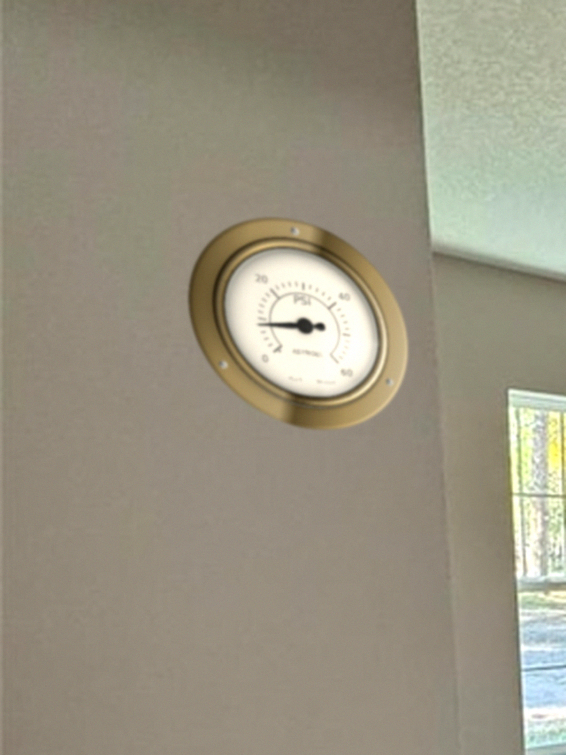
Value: value=8 unit=psi
